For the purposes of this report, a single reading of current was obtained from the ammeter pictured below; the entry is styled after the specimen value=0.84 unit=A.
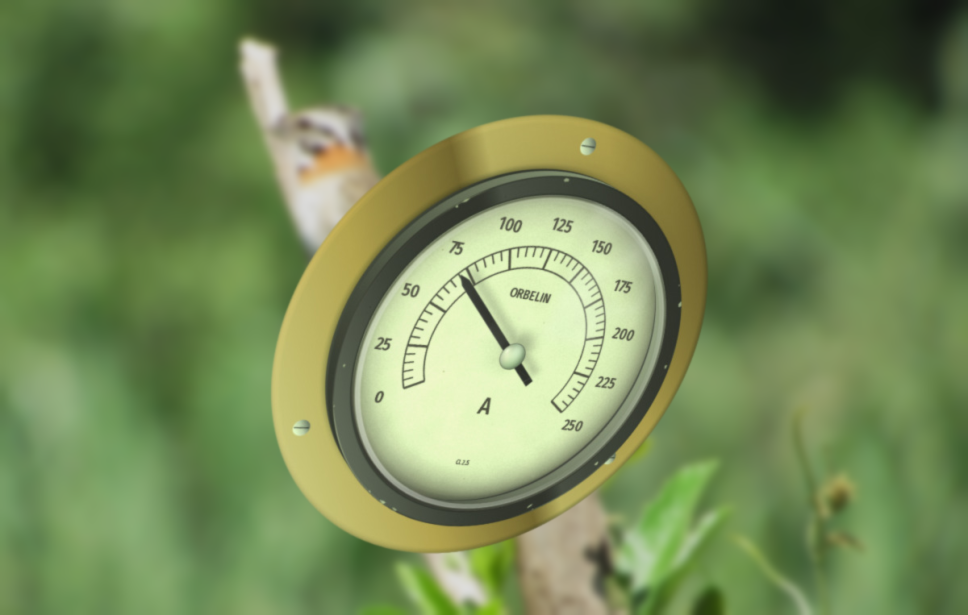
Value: value=70 unit=A
